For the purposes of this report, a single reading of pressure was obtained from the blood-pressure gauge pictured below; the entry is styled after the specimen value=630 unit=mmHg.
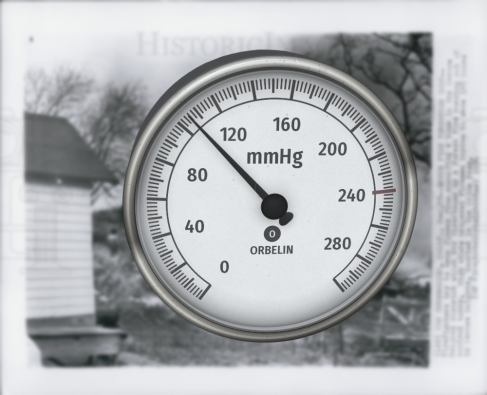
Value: value=106 unit=mmHg
